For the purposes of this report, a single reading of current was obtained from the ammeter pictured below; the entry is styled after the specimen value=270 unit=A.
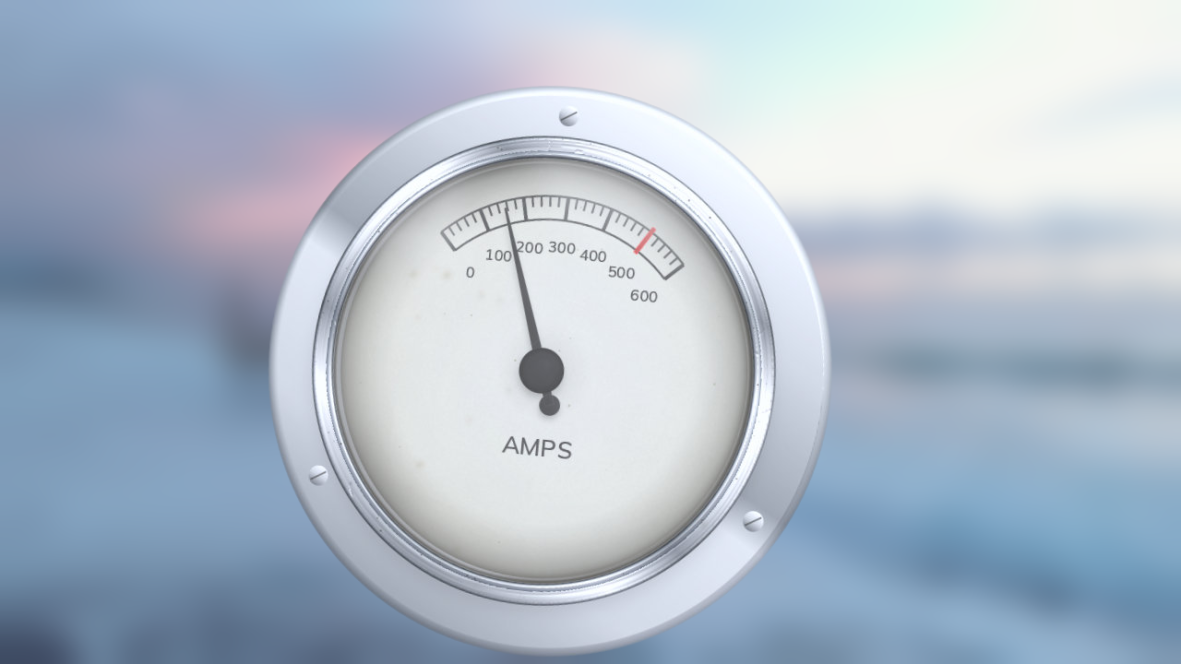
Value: value=160 unit=A
